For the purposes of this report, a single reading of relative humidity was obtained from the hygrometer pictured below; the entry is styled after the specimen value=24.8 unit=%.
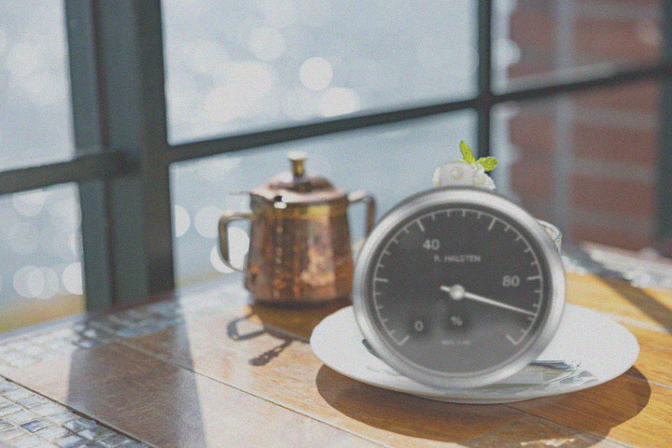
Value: value=90 unit=%
